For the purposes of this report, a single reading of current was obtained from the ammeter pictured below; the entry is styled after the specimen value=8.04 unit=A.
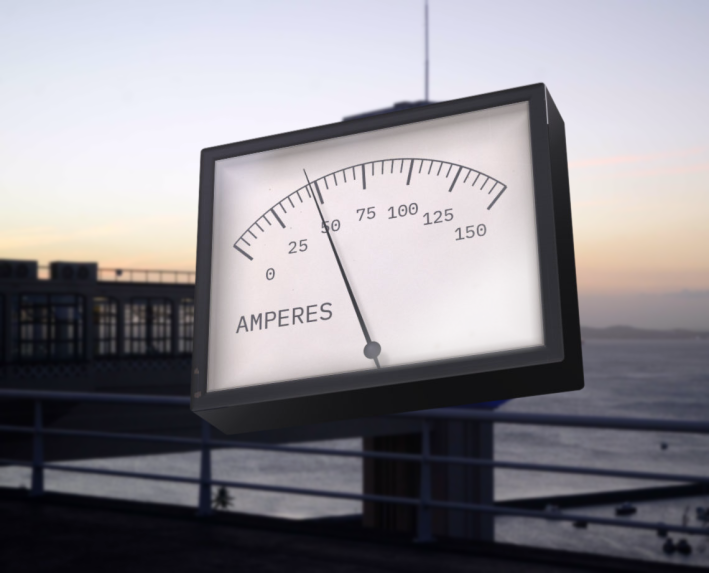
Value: value=47.5 unit=A
